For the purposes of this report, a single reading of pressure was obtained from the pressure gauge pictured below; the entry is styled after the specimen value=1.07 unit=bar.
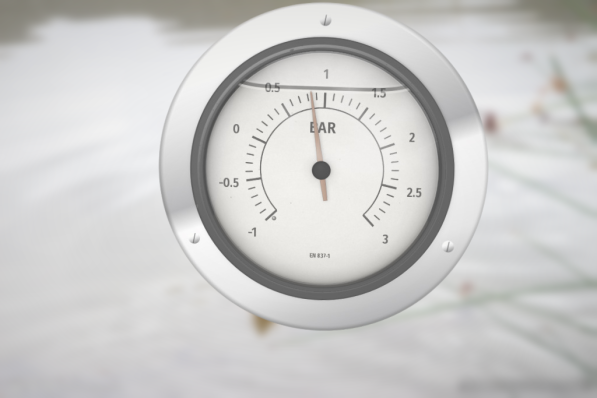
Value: value=0.85 unit=bar
